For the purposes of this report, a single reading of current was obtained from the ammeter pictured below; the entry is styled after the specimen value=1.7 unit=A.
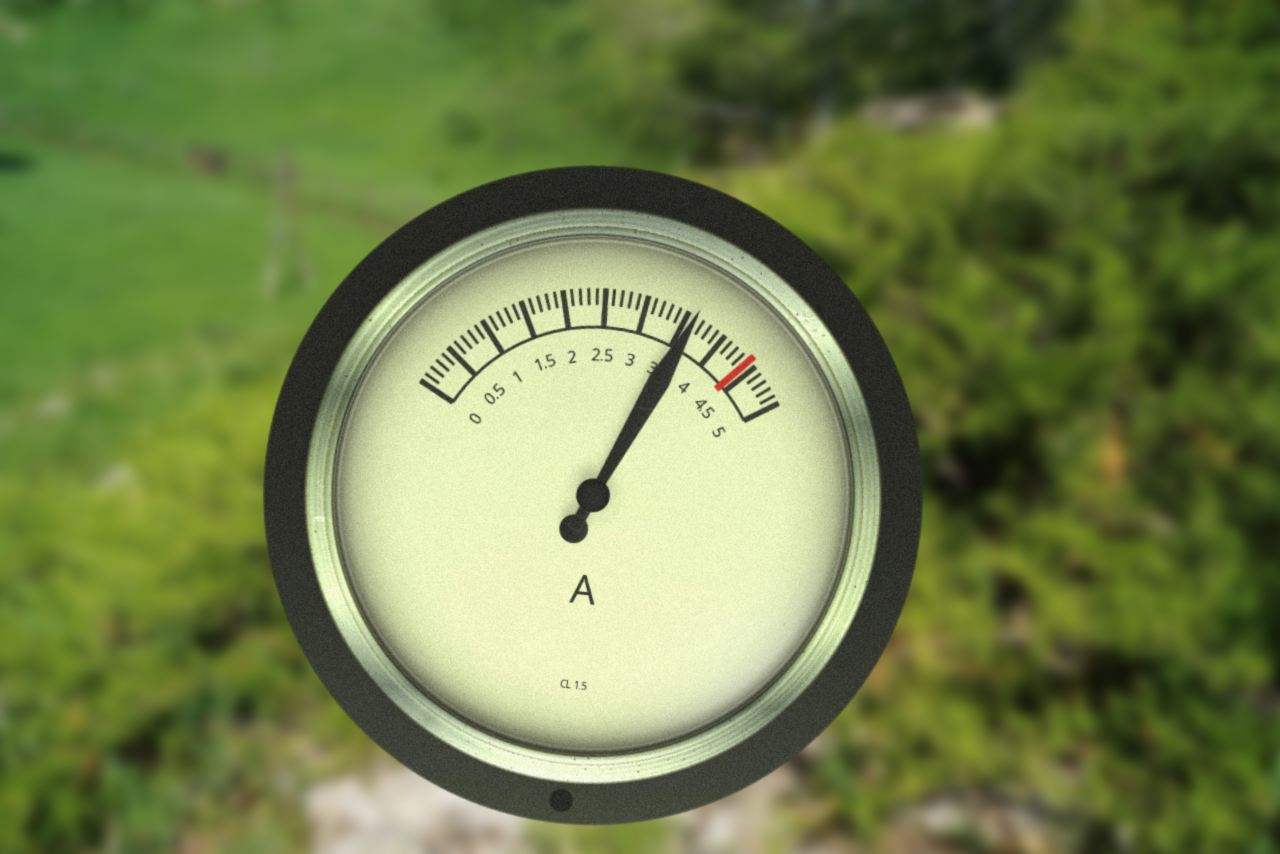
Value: value=3.6 unit=A
